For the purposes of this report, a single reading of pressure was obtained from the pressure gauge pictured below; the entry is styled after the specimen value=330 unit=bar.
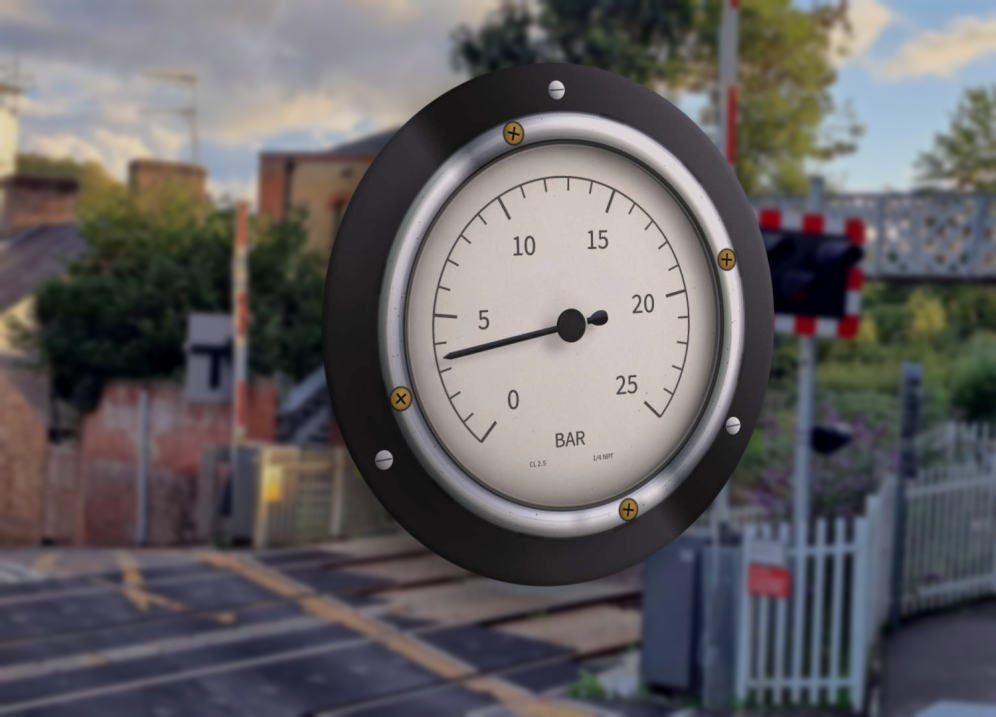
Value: value=3.5 unit=bar
